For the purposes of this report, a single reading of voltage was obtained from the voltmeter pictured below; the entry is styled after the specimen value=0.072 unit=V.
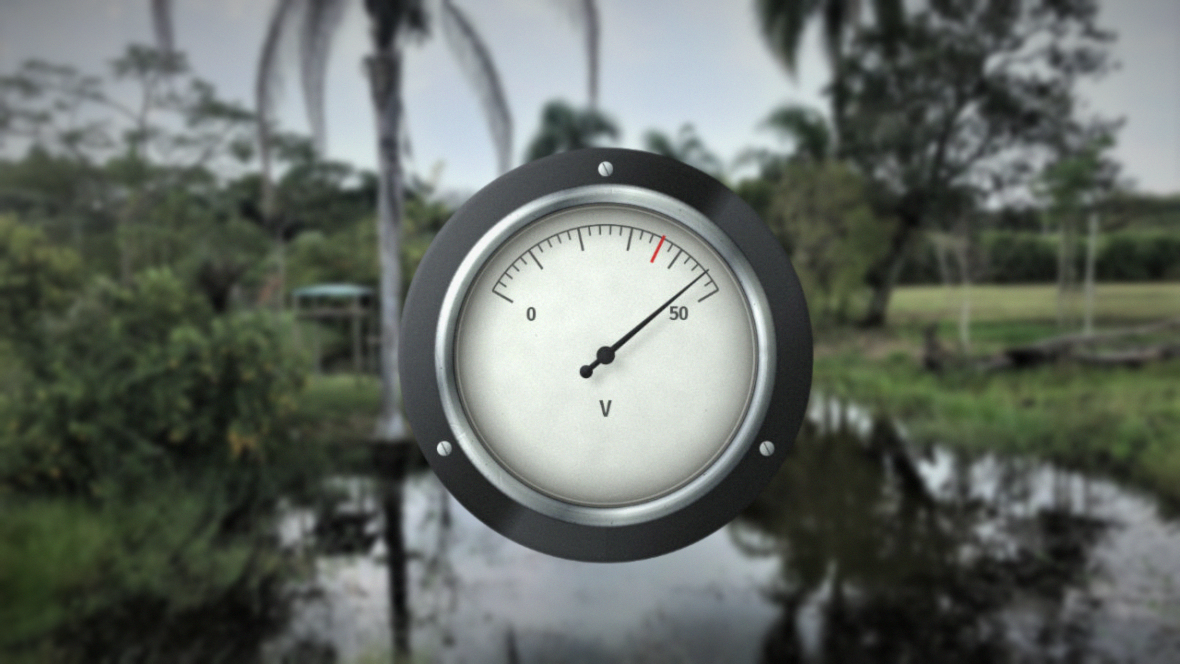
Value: value=46 unit=V
